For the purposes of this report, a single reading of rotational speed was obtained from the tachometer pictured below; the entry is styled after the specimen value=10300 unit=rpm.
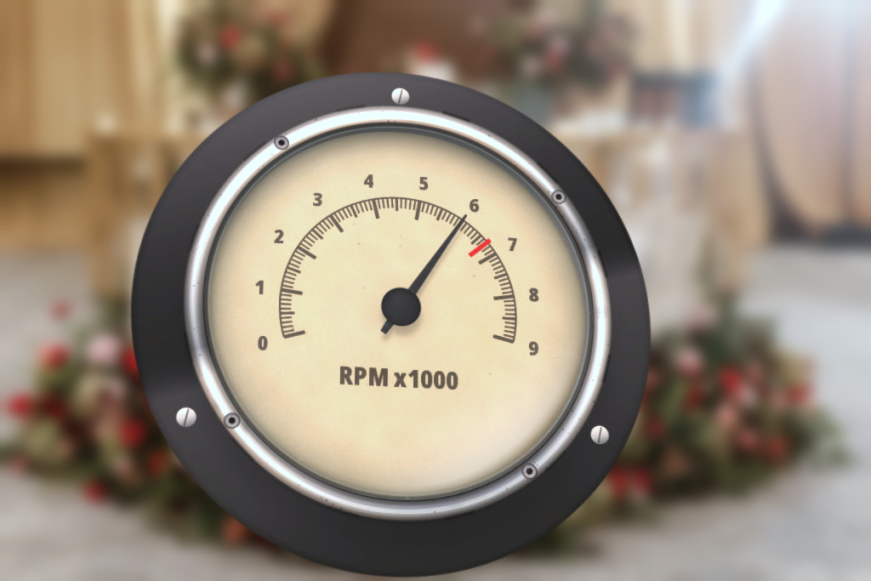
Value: value=6000 unit=rpm
